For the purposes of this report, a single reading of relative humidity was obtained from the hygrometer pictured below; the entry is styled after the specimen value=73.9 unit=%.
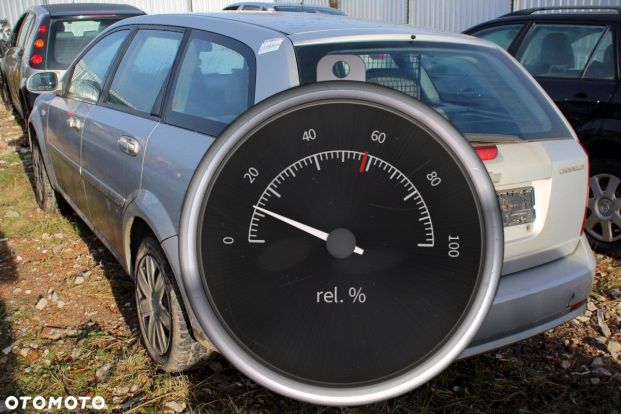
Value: value=12 unit=%
